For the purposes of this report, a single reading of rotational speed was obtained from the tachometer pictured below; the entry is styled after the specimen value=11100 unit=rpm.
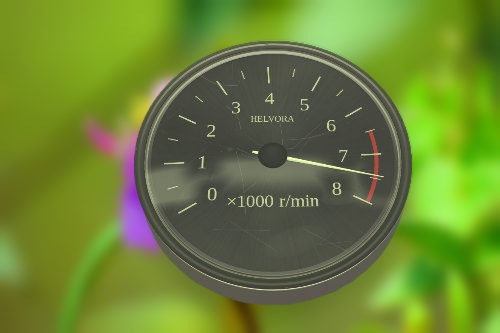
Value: value=7500 unit=rpm
